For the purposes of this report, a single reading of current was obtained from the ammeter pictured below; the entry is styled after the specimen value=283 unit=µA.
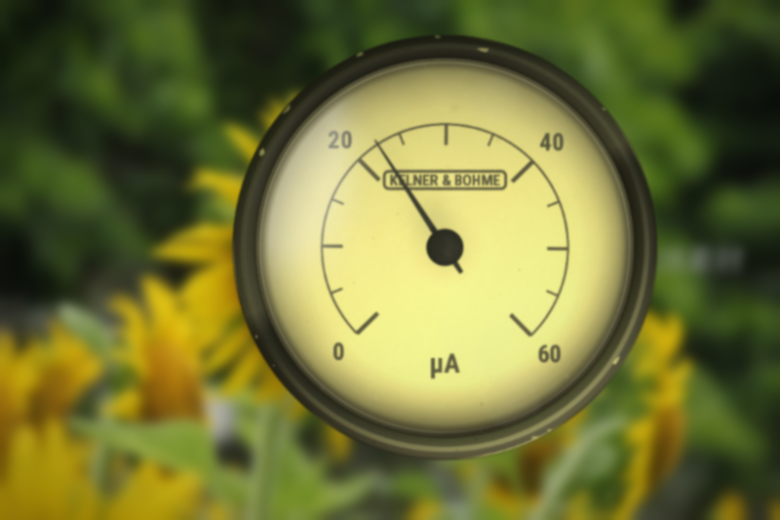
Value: value=22.5 unit=µA
